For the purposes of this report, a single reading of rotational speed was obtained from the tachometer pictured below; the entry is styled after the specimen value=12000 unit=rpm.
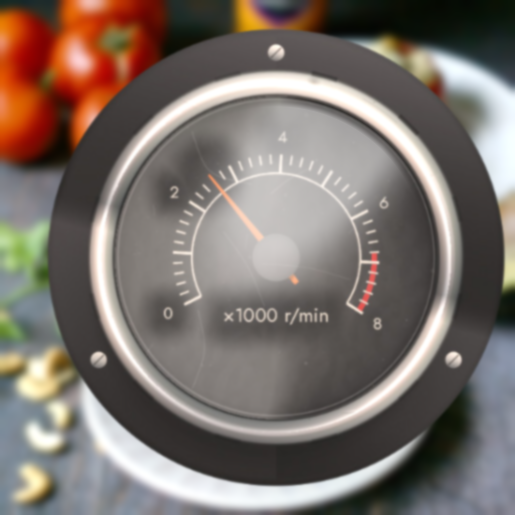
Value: value=2600 unit=rpm
